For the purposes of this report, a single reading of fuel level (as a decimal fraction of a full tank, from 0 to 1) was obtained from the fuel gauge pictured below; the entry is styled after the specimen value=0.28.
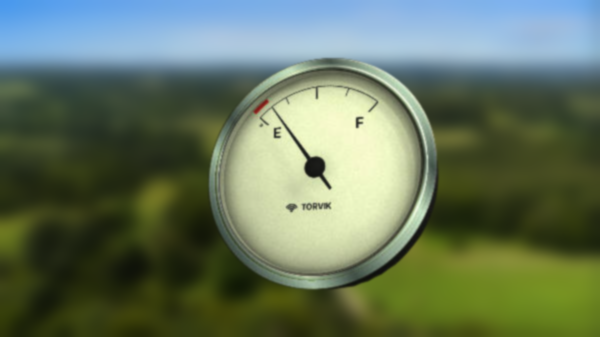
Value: value=0.125
